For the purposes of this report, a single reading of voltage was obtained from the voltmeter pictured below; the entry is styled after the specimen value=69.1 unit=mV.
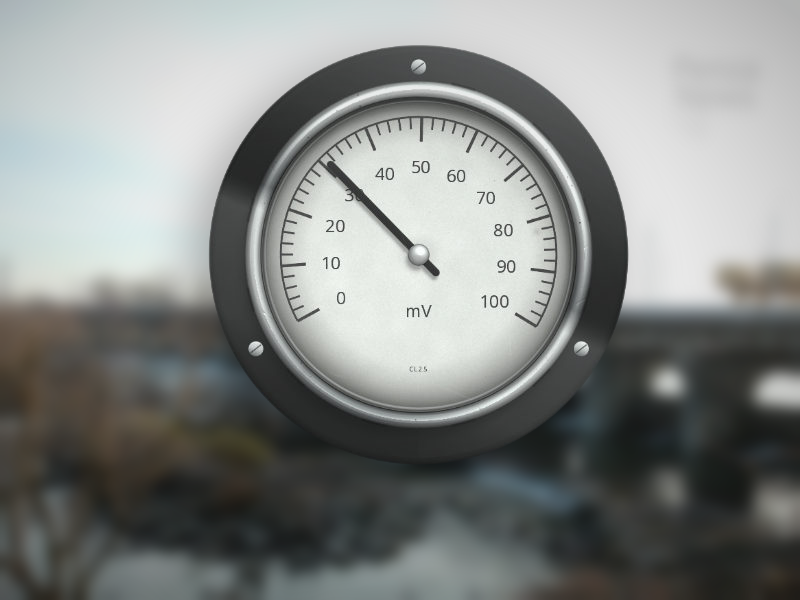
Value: value=31 unit=mV
